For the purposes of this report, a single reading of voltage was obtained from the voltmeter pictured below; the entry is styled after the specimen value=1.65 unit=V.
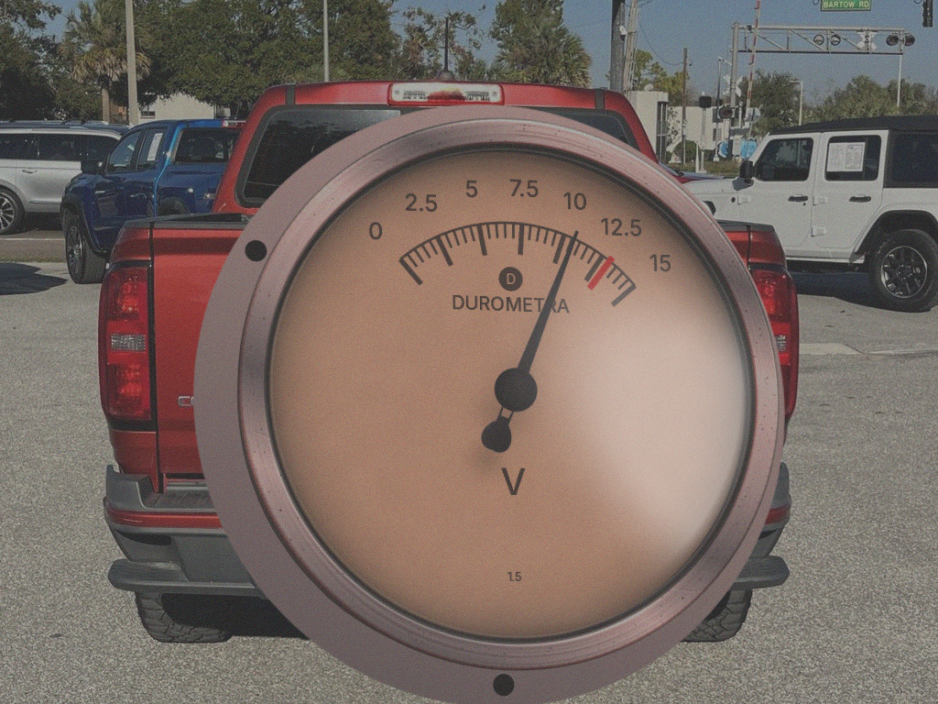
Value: value=10.5 unit=V
